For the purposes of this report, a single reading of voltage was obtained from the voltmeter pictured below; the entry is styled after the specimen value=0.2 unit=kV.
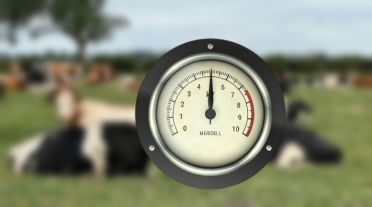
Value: value=5 unit=kV
